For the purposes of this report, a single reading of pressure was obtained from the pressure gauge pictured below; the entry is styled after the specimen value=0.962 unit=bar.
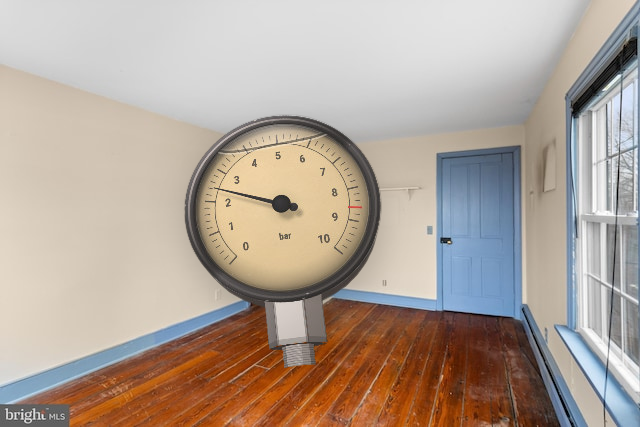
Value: value=2.4 unit=bar
